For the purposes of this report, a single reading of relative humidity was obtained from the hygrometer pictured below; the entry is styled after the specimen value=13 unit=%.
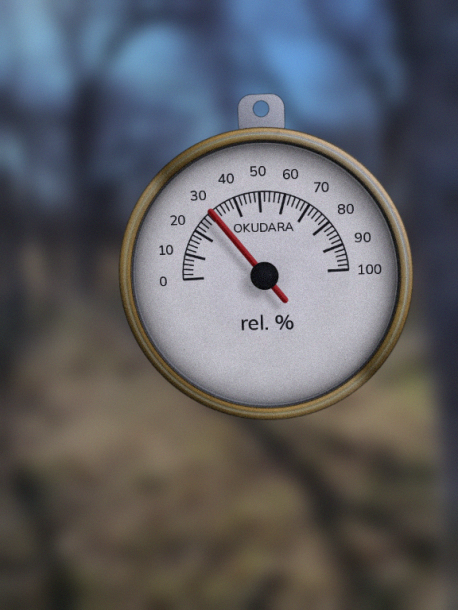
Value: value=30 unit=%
